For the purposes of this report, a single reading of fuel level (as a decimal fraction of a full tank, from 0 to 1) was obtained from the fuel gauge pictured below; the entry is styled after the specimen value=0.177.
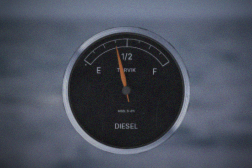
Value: value=0.375
